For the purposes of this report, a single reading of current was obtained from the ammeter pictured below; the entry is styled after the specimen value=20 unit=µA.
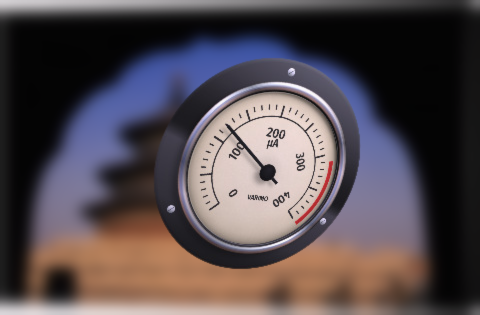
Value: value=120 unit=µA
